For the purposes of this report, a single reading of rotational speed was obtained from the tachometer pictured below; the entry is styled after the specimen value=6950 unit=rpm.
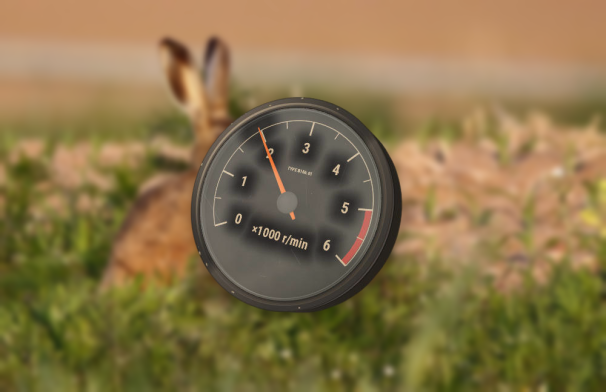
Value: value=2000 unit=rpm
